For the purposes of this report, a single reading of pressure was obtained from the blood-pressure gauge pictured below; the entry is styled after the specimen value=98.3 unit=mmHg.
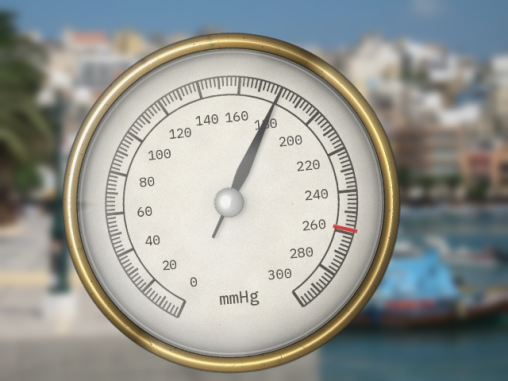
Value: value=180 unit=mmHg
